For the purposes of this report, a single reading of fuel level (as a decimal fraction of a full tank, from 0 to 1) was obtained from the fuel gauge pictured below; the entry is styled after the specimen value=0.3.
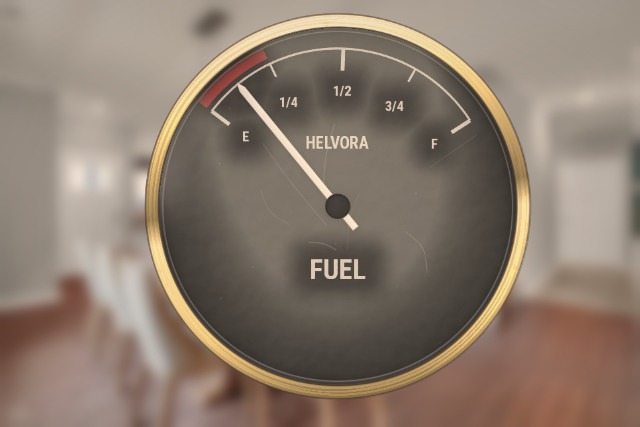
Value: value=0.125
